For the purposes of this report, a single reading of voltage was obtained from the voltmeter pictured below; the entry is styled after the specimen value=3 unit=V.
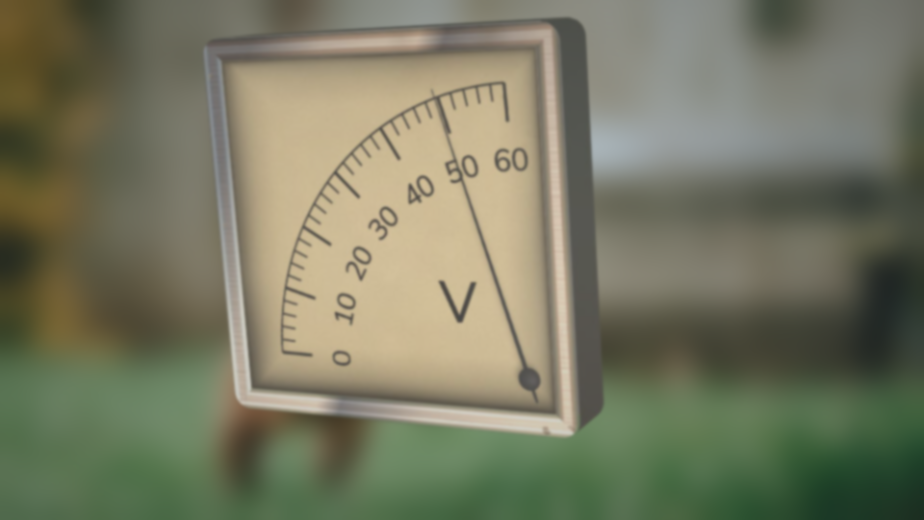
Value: value=50 unit=V
